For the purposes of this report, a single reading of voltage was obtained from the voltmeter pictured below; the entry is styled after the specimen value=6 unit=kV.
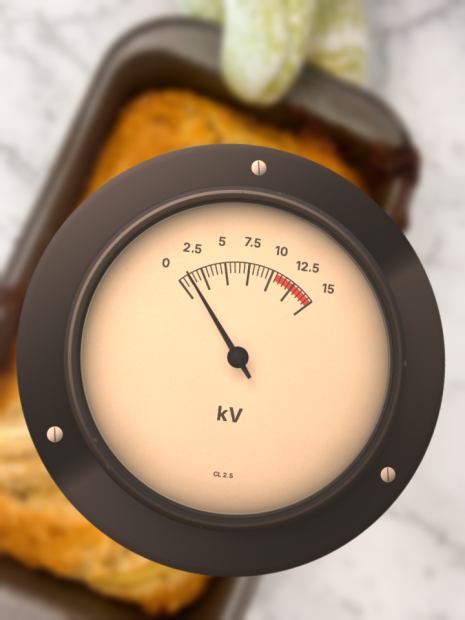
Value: value=1 unit=kV
